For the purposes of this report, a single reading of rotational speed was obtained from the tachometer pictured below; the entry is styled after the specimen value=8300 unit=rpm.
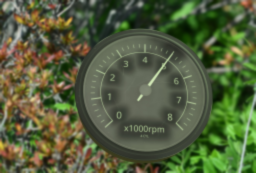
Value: value=5000 unit=rpm
